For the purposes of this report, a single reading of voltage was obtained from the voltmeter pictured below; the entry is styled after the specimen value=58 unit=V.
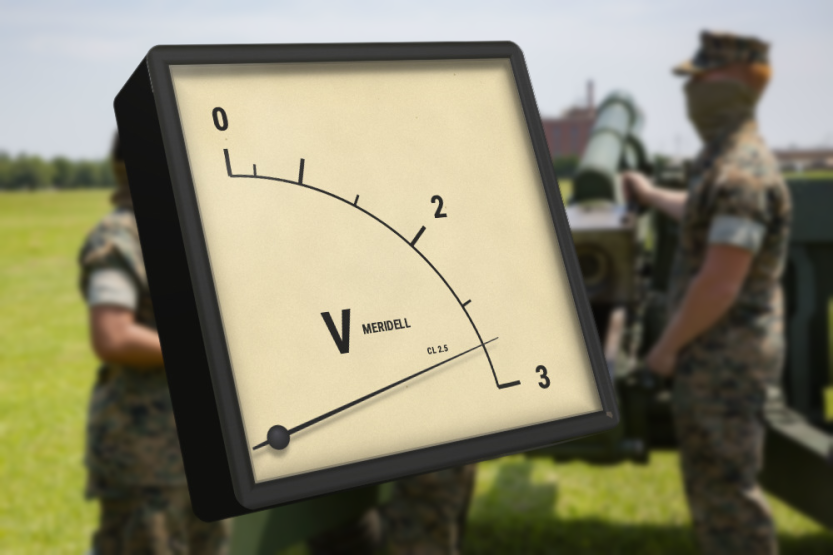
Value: value=2.75 unit=V
